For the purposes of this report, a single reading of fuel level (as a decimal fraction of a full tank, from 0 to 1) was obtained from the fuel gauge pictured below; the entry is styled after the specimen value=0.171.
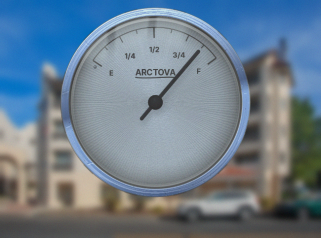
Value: value=0.875
